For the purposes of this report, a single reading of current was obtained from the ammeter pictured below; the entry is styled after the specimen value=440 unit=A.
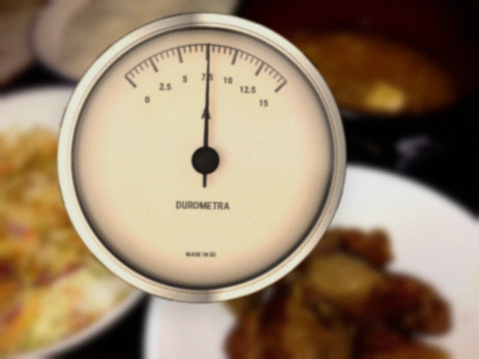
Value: value=7.5 unit=A
